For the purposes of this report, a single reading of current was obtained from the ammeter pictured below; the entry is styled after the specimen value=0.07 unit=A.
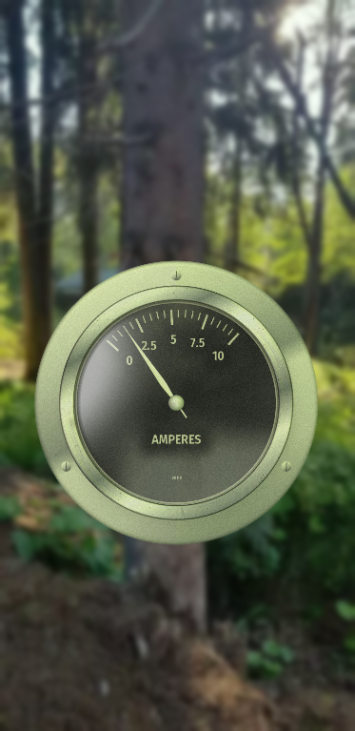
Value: value=1.5 unit=A
